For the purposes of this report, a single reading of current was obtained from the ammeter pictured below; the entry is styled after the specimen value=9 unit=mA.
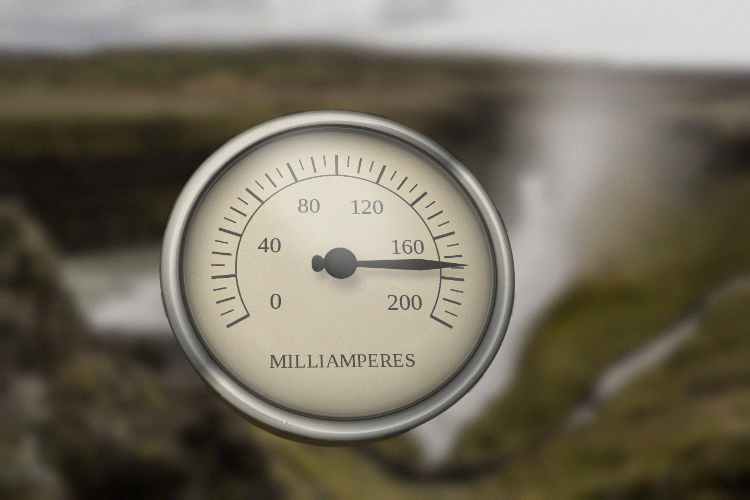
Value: value=175 unit=mA
